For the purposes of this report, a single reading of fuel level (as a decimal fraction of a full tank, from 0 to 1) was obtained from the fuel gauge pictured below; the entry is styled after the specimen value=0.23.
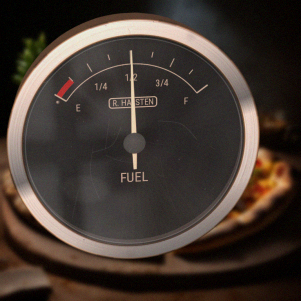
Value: value=0.5
